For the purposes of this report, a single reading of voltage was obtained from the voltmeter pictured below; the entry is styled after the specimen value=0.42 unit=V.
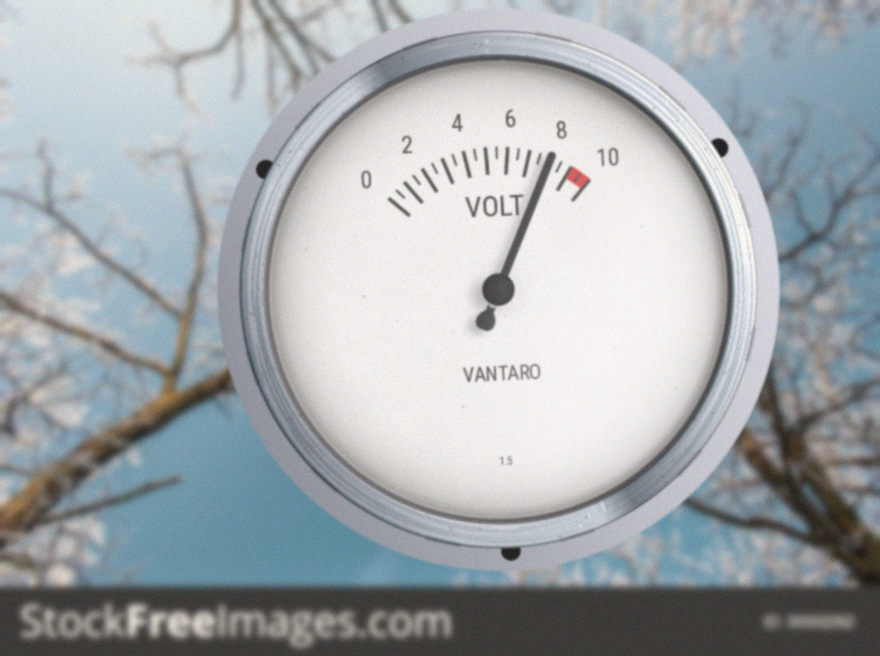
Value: value=8 unit=V
